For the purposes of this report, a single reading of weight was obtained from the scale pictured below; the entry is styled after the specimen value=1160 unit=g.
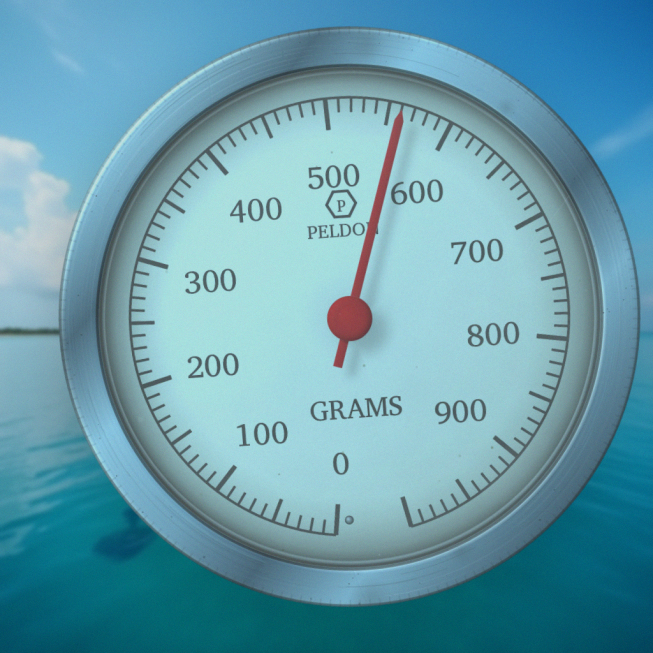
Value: value=560 unit=g
